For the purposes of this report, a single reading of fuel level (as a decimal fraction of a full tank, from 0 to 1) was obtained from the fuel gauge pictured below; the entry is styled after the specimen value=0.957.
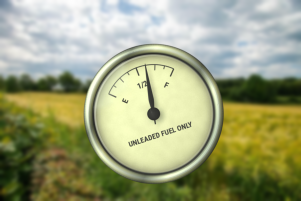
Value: value=0.625
